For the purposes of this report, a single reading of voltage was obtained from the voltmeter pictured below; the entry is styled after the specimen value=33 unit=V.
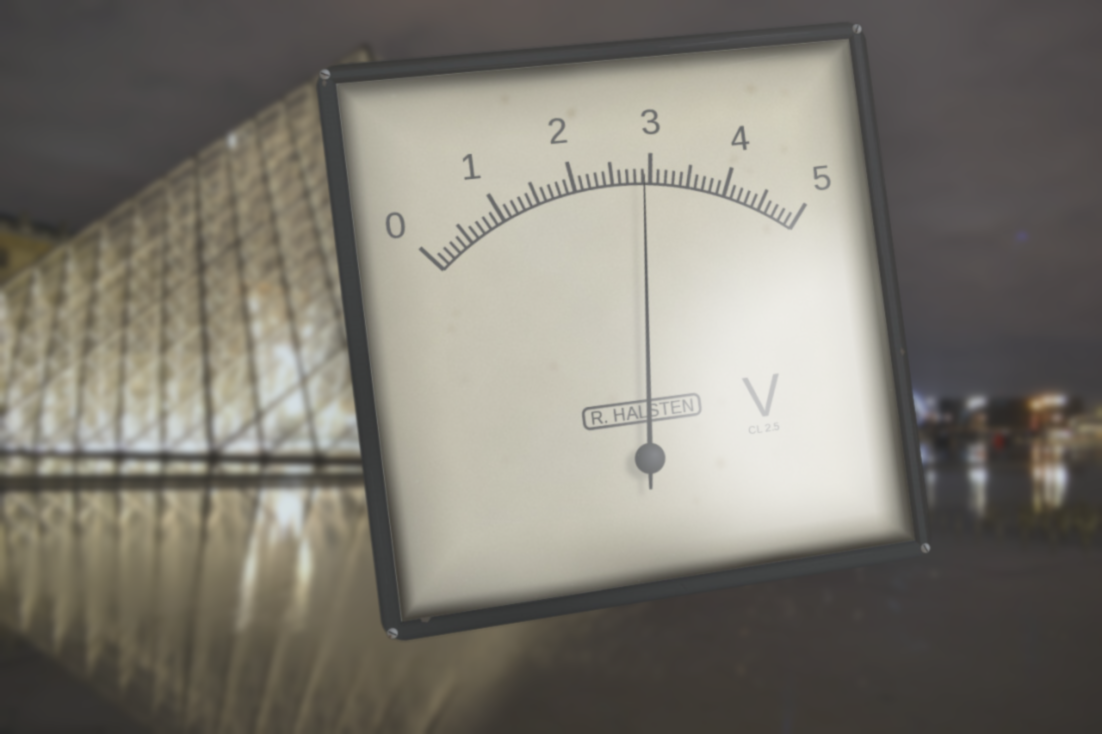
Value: value=2.9 unit=V
